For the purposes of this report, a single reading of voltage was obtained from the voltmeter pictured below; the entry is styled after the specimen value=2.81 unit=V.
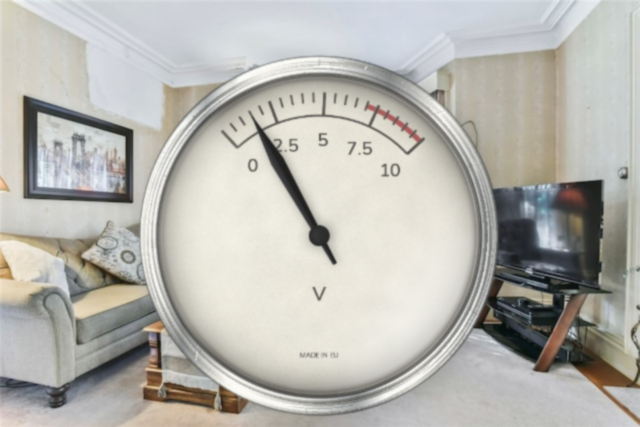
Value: value=1.5 unit=V
